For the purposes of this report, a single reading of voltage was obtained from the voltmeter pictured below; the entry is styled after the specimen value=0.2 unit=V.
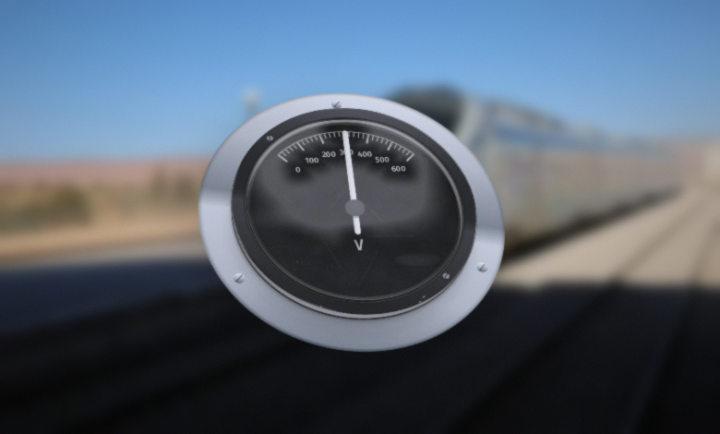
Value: value=300 unit=V
